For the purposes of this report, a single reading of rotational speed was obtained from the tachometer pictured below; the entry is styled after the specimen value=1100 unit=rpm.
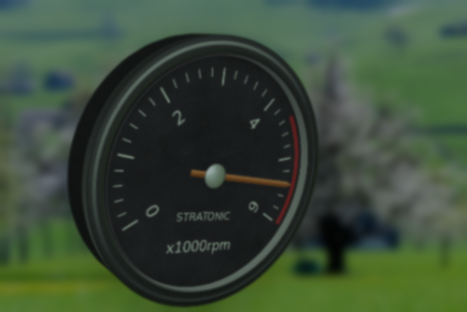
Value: value=5400 unit=rpm
